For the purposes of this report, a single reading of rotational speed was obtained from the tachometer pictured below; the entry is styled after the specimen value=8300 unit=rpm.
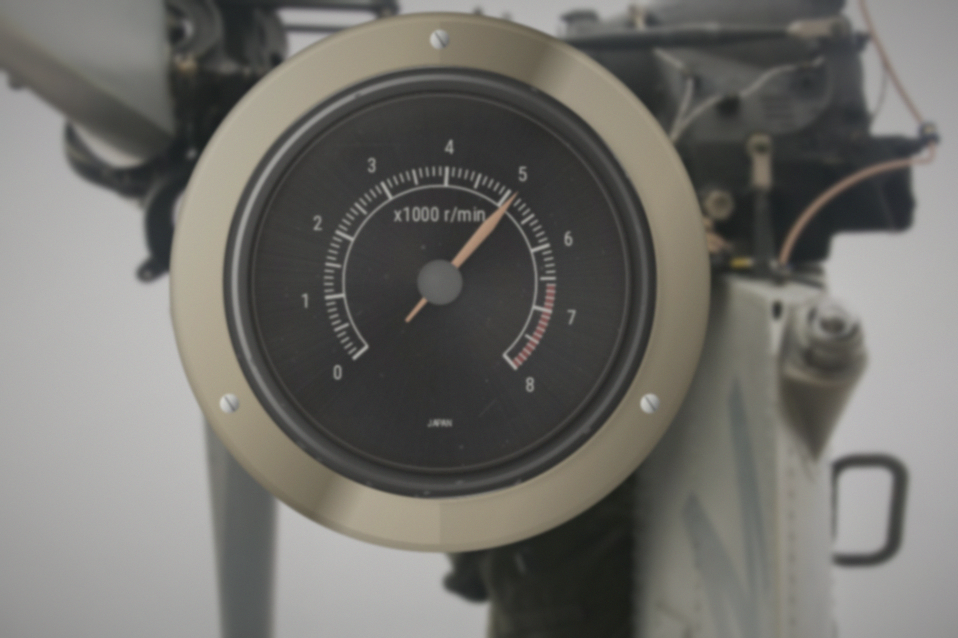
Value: value=5100 unit=rpm
